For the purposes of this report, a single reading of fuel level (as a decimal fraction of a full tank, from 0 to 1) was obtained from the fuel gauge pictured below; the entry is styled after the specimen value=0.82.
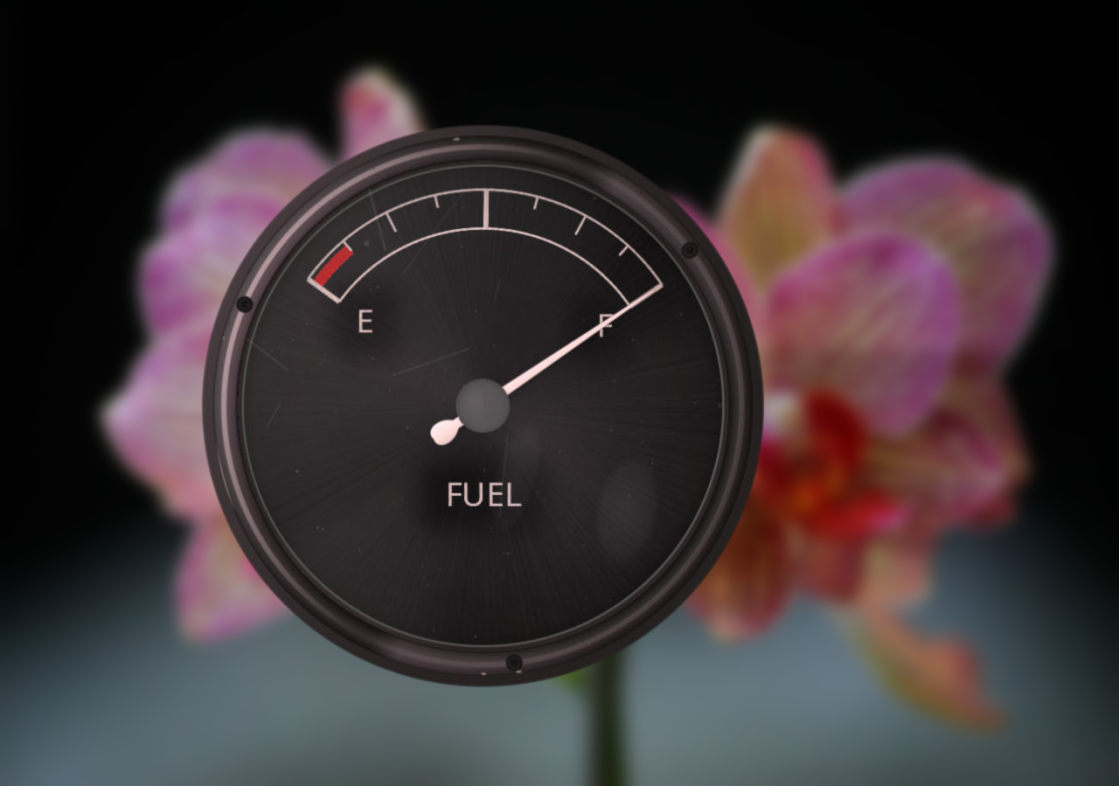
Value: value=1
